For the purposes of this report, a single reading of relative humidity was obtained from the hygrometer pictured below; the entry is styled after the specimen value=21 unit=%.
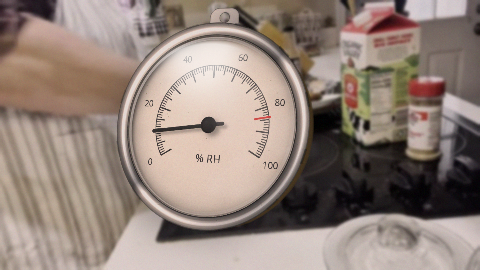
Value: value=10 unit=%
